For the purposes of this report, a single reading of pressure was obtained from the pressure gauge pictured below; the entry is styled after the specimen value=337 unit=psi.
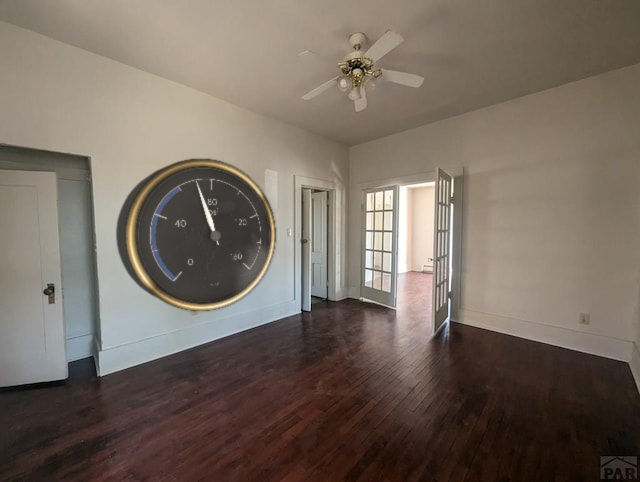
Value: value=70 unit=psi
